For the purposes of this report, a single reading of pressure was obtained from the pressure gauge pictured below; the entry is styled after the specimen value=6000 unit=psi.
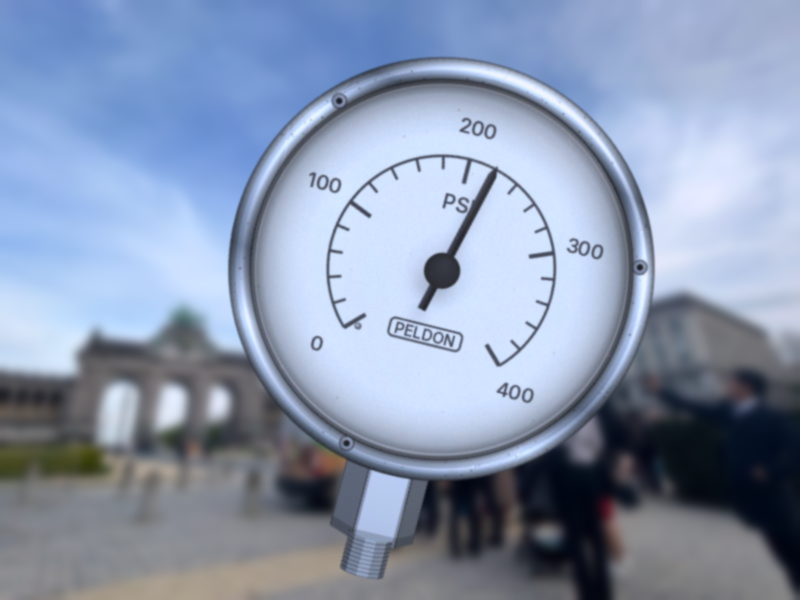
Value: value=220 unit=psi
